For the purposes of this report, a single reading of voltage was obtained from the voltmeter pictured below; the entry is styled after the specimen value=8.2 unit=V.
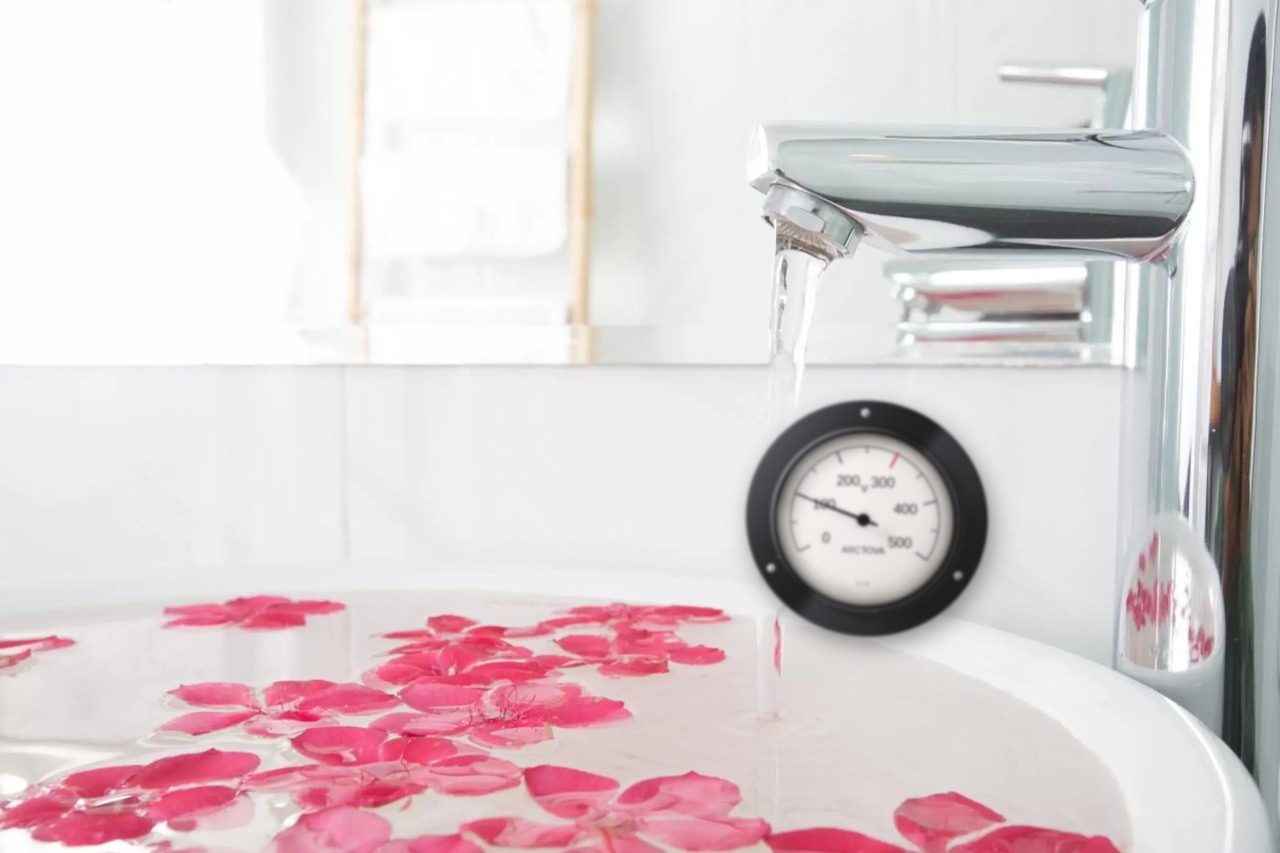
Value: value=100 unit=V
